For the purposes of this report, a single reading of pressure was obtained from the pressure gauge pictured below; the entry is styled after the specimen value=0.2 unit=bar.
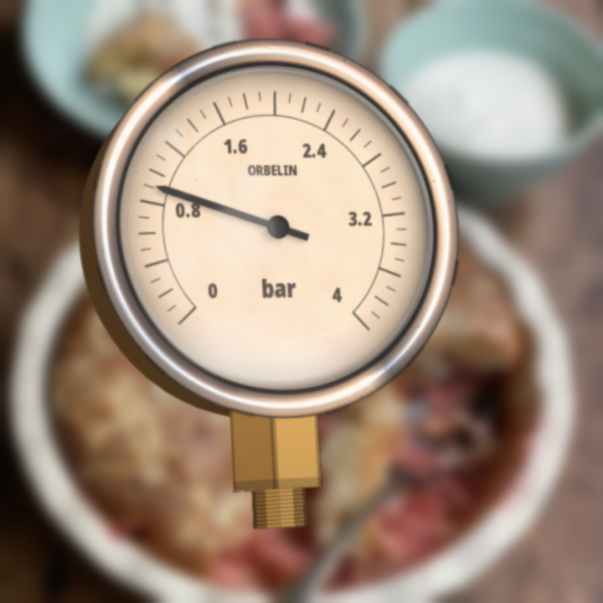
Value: value=0.9 unit=bar
